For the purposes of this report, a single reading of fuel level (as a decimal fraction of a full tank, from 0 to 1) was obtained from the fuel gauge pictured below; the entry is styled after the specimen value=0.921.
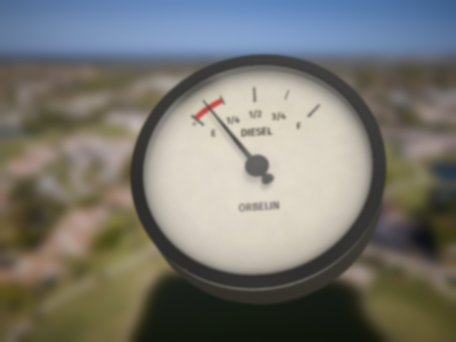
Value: value=0.125
